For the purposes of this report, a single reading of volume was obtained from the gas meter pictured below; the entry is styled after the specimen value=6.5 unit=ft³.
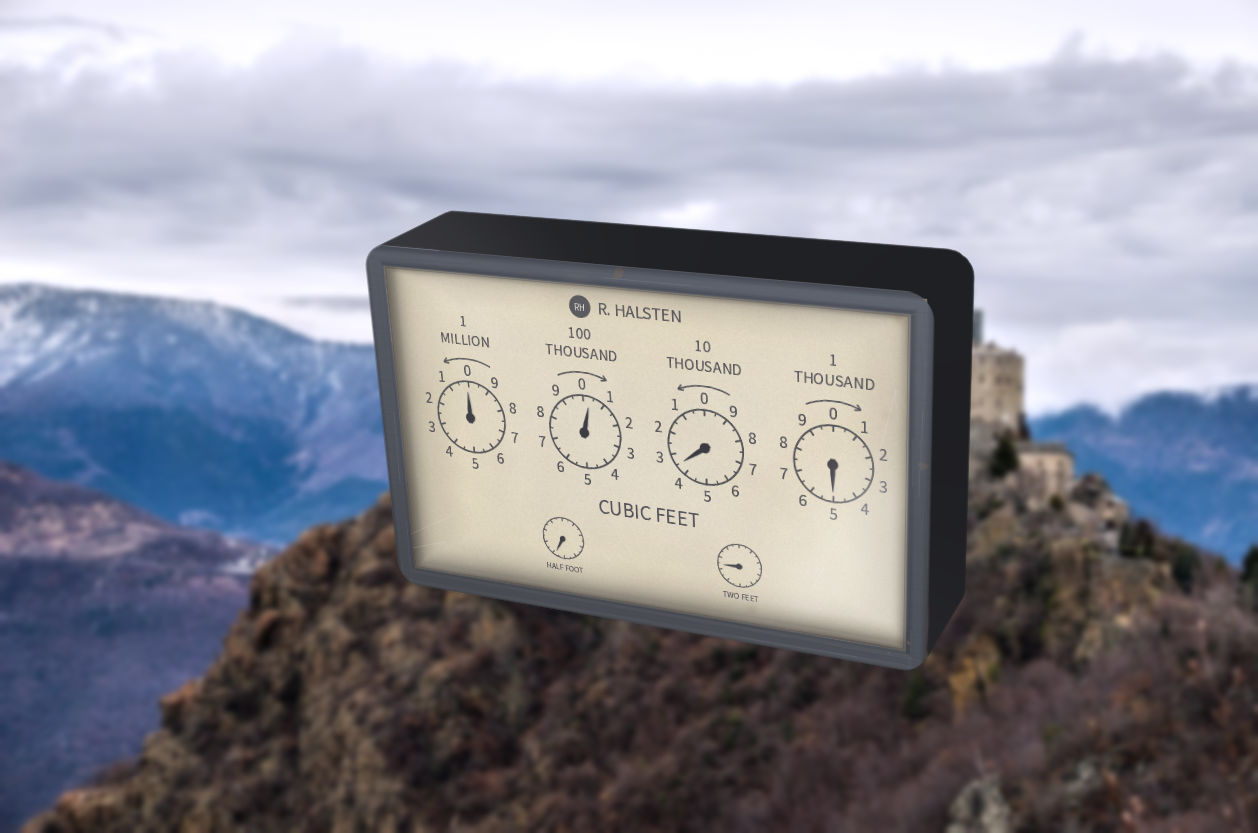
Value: value=3500 unit=ft³
